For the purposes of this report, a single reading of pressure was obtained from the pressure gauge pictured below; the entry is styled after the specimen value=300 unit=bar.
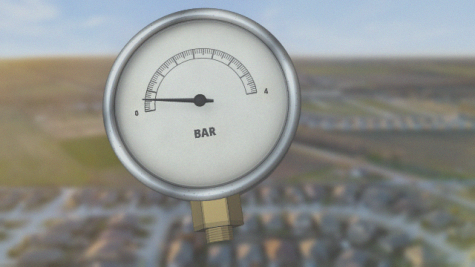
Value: value=0.25 unit=bar
